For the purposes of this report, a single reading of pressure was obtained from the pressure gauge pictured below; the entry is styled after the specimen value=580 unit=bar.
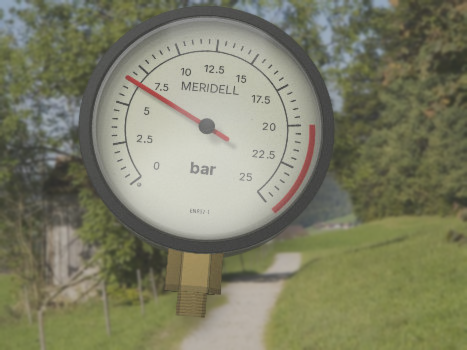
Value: value=6.5 unit=bar
